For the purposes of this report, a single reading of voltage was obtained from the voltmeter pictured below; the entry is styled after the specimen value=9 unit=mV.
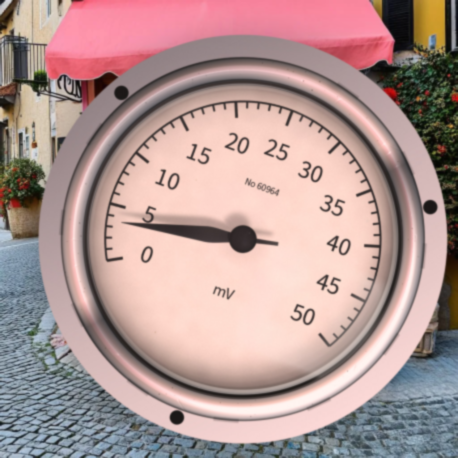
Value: value=3.5 unit=mV
